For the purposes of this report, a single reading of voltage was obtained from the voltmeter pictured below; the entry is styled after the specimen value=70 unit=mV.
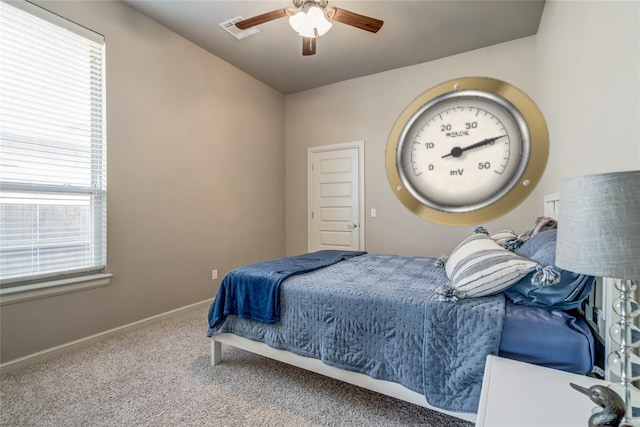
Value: value=40 unit=mV
